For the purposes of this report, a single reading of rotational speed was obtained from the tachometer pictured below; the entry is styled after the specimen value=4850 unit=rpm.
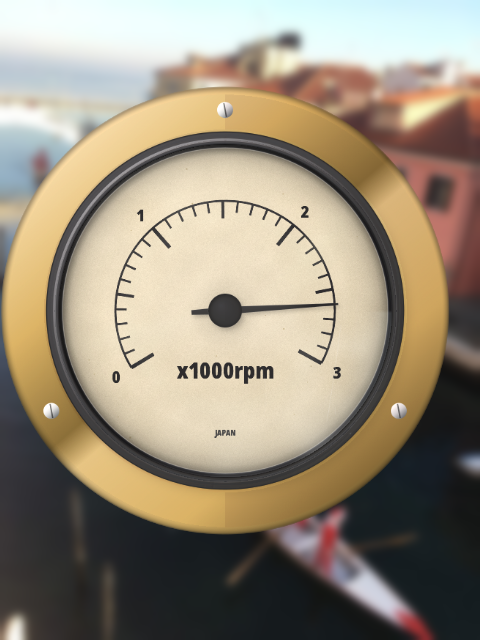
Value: value=2600 unit=rpm
